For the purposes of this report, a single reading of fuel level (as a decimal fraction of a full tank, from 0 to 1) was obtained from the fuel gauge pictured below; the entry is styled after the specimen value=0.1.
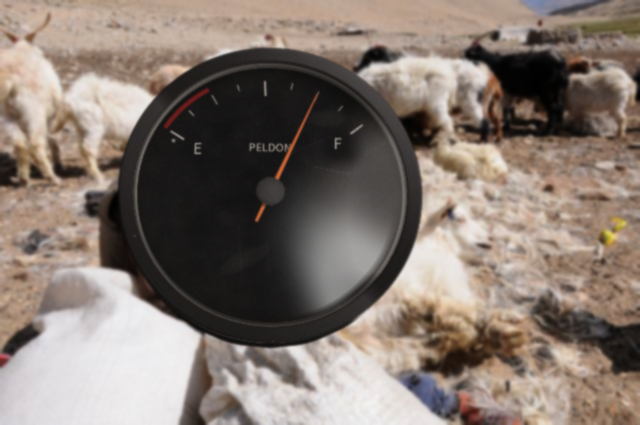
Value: value=0.75
